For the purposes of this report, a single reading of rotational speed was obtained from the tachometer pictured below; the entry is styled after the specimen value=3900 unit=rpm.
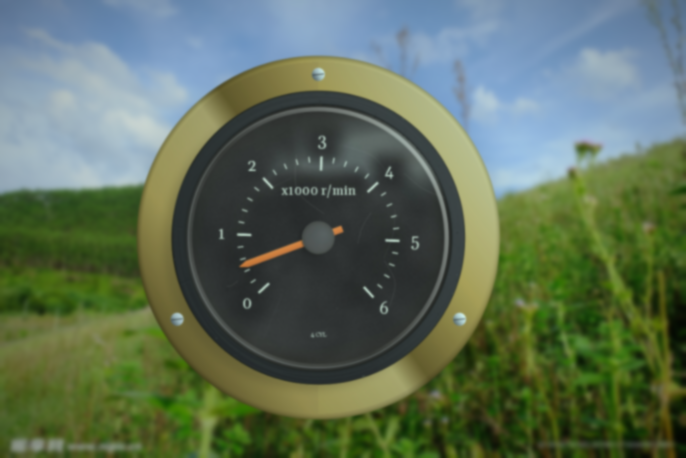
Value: value=500 unit=rpm
